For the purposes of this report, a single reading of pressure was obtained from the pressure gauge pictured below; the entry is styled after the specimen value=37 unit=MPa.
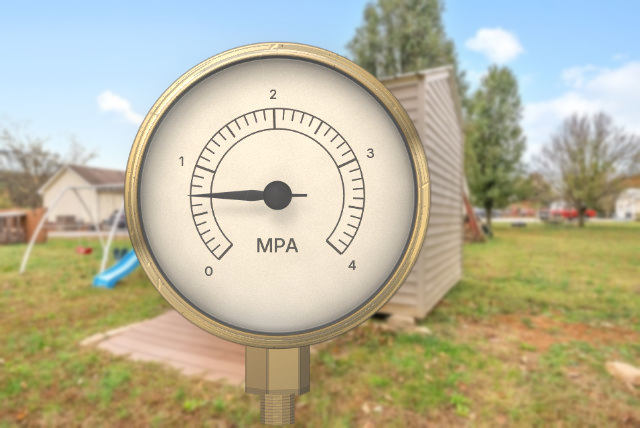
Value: value=0.7 unit=MPa
